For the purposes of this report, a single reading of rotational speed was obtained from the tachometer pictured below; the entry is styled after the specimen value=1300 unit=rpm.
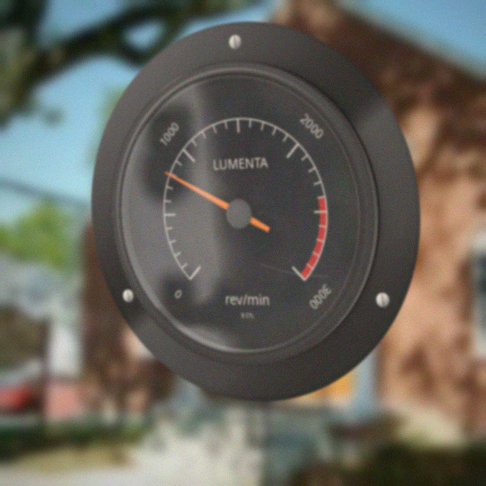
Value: value=800 unit=rpm
